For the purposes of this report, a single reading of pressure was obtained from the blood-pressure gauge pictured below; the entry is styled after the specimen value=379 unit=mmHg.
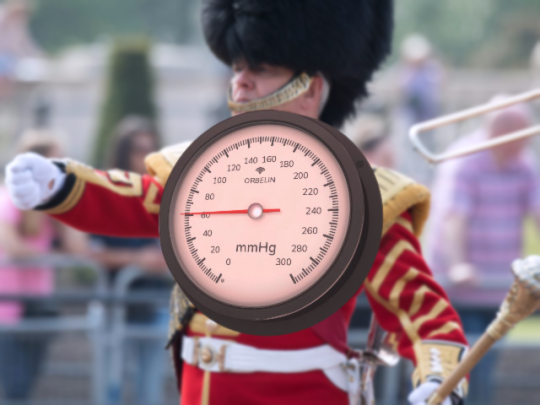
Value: value=60 unit=mmHg
